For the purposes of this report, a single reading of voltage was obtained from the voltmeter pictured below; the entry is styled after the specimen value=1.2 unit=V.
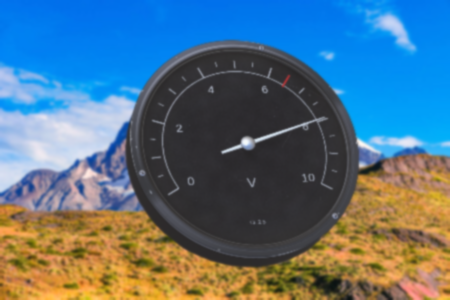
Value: value=8 unit=V
